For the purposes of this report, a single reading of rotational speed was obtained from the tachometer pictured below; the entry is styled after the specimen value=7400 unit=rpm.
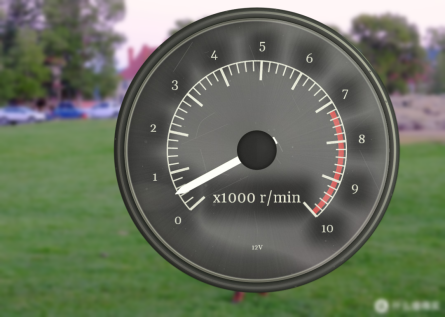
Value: value=500 unit=rpm
